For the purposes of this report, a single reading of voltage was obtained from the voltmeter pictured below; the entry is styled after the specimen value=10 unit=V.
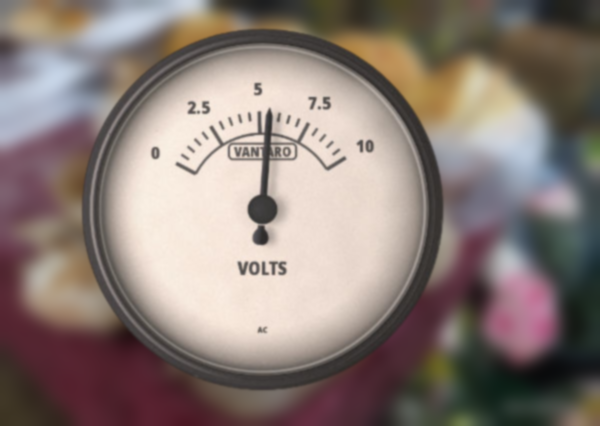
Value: value=5.5 unit=V
